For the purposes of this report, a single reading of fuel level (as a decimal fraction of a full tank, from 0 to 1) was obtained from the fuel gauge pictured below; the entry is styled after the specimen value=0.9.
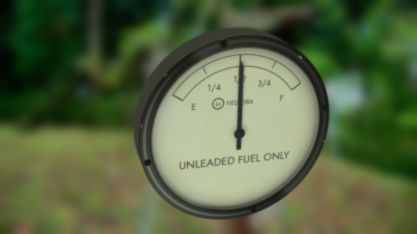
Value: value=0.5
